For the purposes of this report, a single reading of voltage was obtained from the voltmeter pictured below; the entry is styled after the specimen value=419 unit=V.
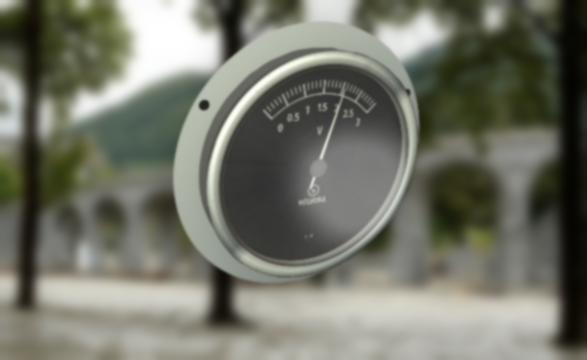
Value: value=2 unit=V
